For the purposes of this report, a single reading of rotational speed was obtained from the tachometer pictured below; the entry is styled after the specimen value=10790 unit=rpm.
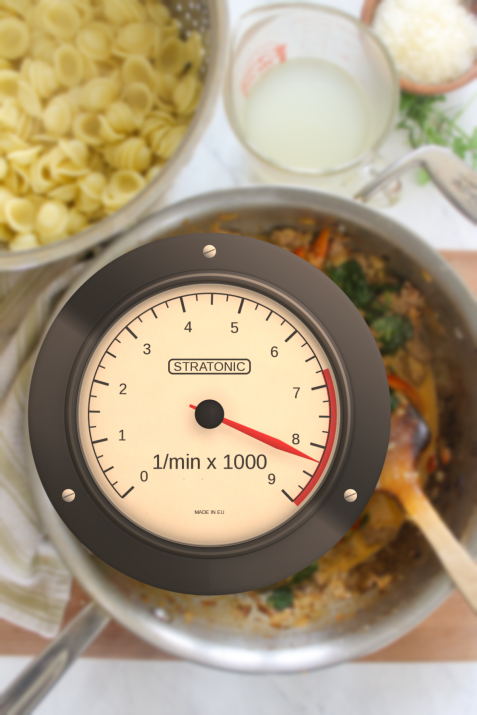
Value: value=8250 unit=rpm
